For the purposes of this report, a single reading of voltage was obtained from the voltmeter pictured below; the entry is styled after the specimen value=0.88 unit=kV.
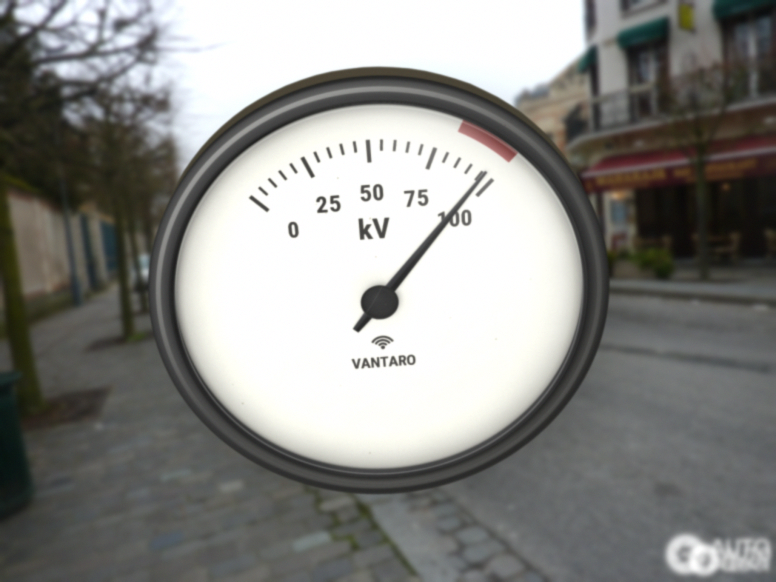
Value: value=95 unit=kV
